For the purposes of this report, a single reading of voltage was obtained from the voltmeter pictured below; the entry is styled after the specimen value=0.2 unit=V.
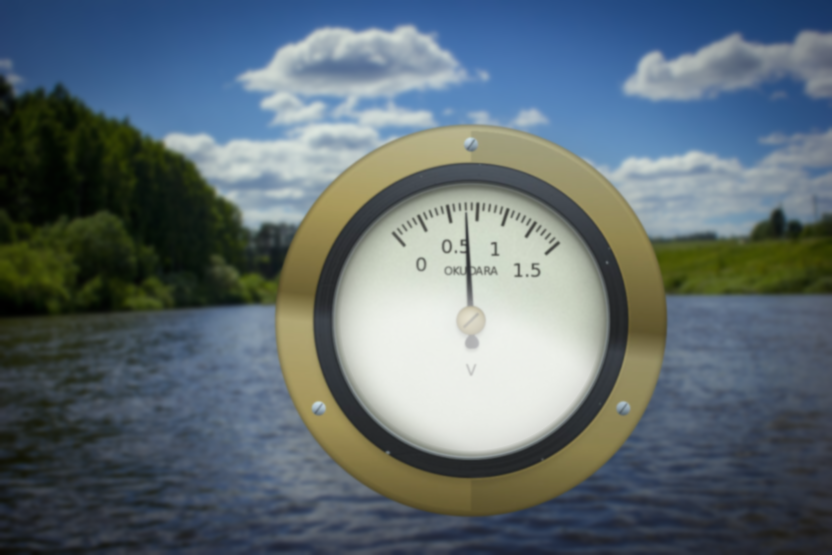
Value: value=0.65 unit=V
